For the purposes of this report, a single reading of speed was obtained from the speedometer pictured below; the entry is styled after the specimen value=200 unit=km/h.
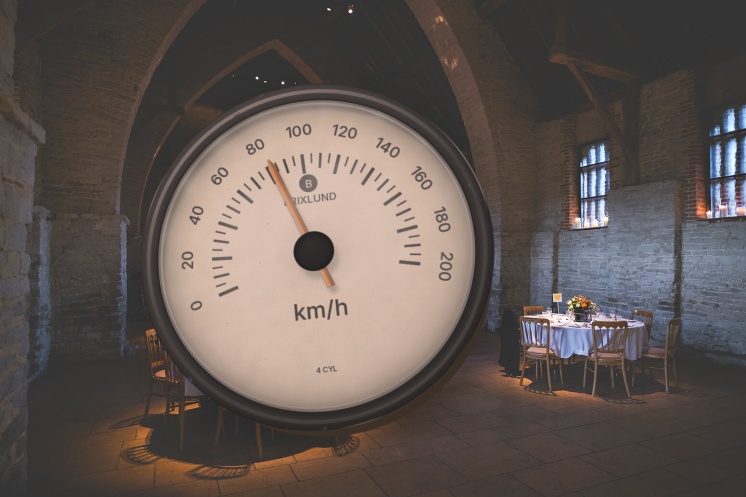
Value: value=82.5 unit=km/h
